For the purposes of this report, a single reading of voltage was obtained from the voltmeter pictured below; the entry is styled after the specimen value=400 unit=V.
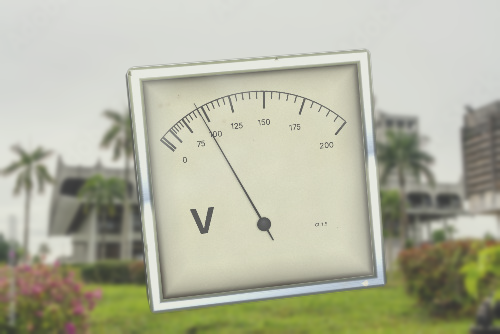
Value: value=95 unit=V
